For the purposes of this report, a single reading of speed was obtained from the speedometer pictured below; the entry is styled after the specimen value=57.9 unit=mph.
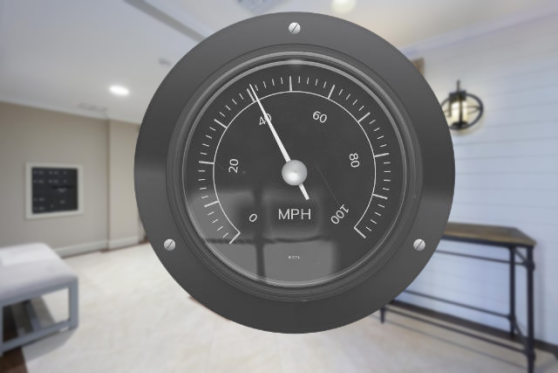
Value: value=41 unit=mph
